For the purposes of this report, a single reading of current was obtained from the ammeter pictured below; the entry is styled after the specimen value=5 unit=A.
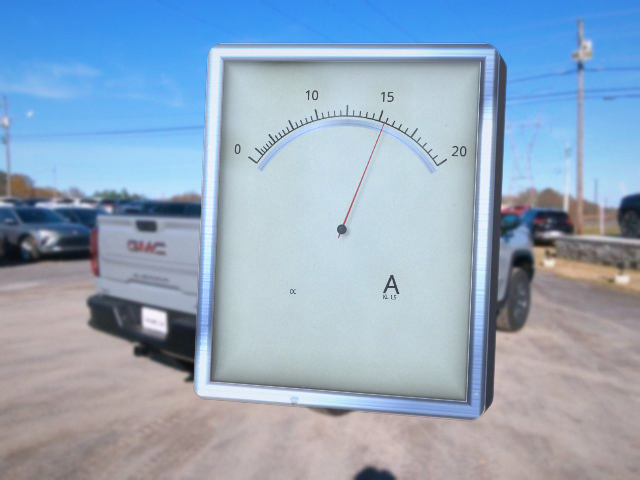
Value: value=15.5 unit=A
